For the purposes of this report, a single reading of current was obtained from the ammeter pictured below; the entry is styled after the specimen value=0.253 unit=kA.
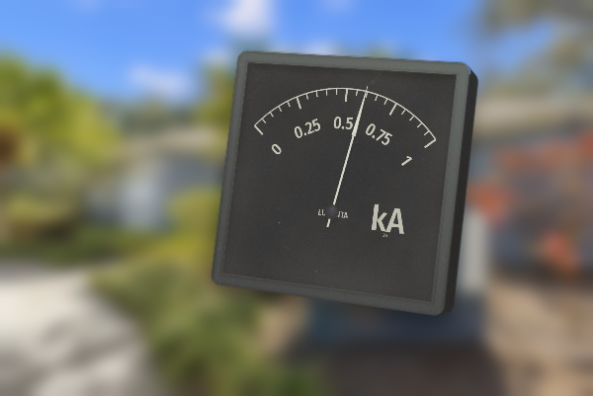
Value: value=0.6 unit=kA
